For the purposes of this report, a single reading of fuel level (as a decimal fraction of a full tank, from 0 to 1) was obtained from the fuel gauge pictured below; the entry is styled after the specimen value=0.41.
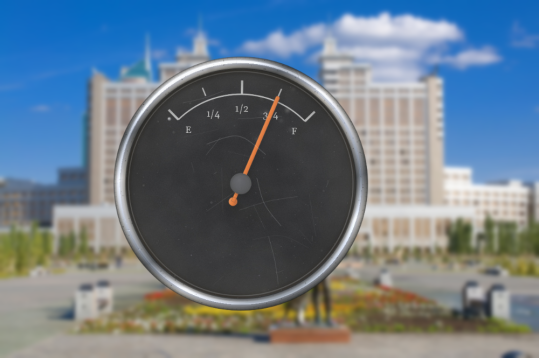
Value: value=0.75
